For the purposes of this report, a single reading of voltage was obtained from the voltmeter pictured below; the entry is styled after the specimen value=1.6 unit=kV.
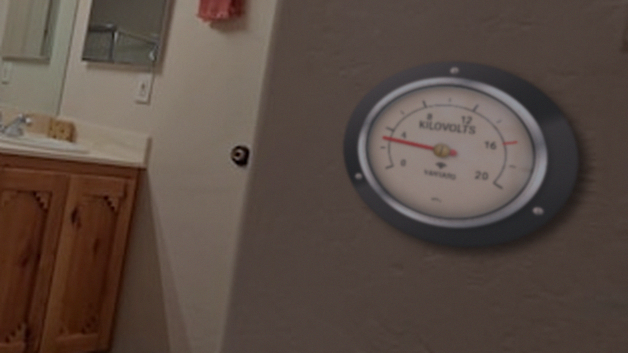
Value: value=3 unit=kV
